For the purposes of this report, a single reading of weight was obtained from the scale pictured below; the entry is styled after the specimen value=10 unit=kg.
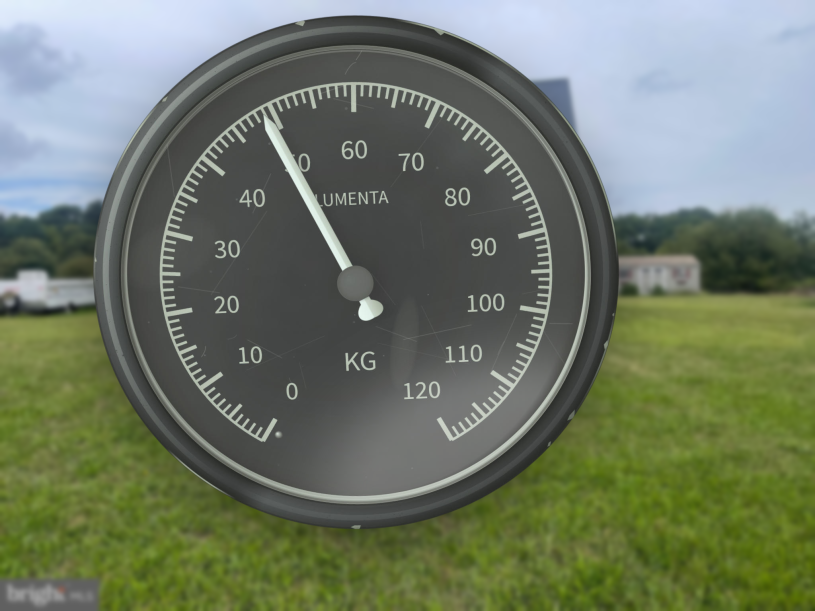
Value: value=49 unit=kg
